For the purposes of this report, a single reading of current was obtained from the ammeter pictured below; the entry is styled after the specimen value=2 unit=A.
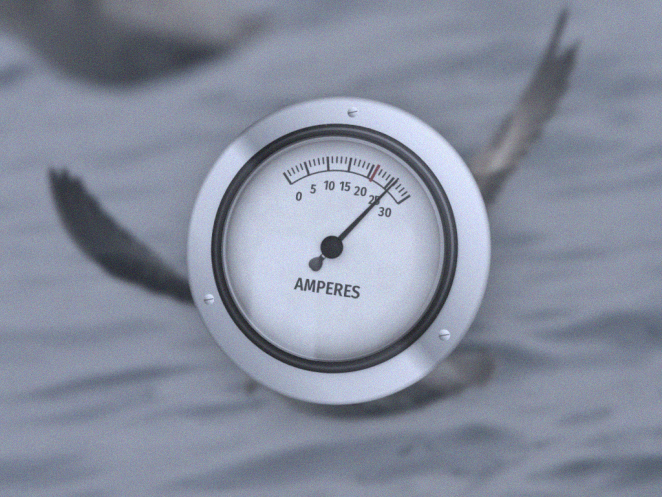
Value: value=26 unit=A
